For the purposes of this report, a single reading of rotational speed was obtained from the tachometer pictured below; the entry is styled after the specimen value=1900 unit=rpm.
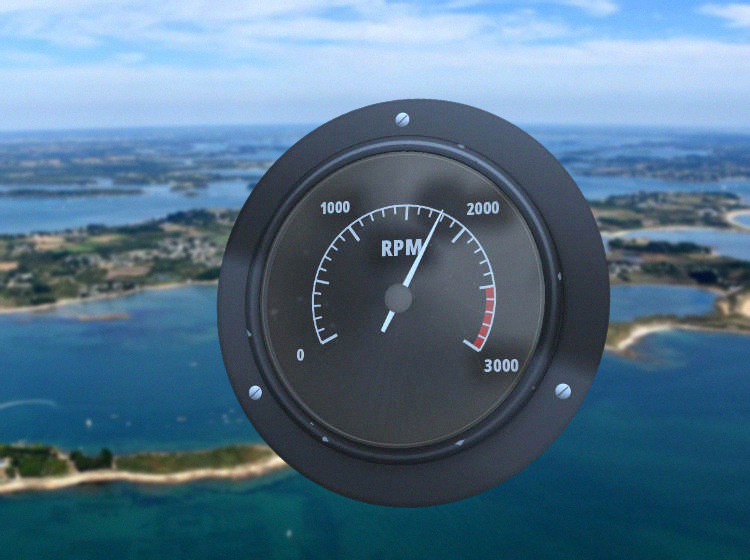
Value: value=1800 unit=rpm
